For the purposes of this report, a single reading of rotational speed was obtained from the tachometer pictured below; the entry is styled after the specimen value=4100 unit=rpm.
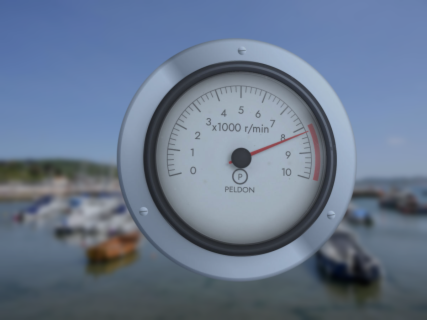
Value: value=8200 unit=rpm
